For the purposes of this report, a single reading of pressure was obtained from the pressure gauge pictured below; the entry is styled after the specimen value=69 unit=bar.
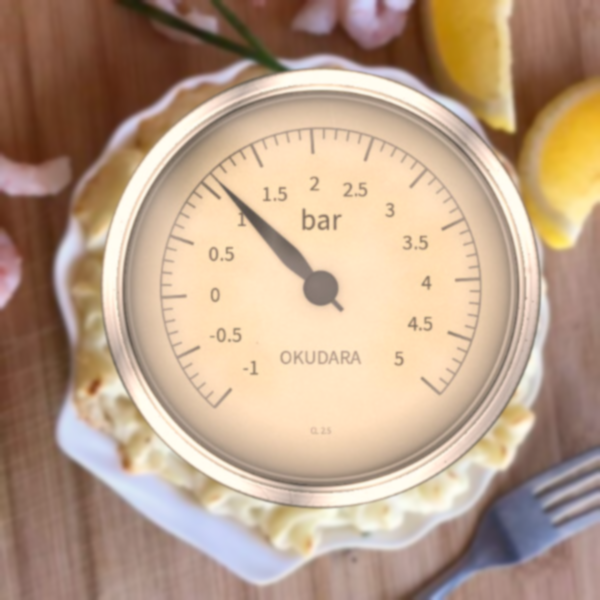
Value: value=1.1 unit=bar
